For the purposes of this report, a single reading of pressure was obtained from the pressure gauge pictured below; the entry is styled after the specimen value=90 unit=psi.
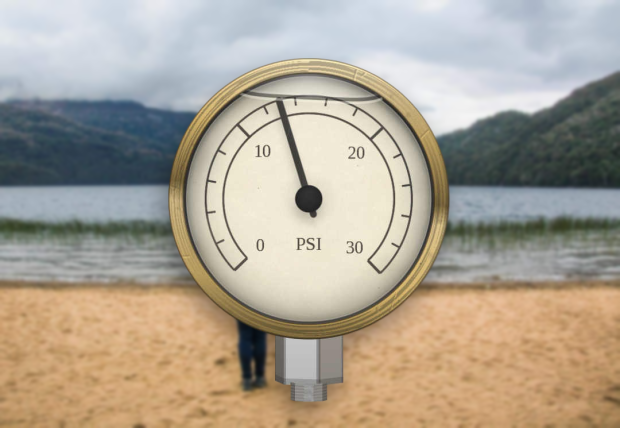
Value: value=13 unit=psi
